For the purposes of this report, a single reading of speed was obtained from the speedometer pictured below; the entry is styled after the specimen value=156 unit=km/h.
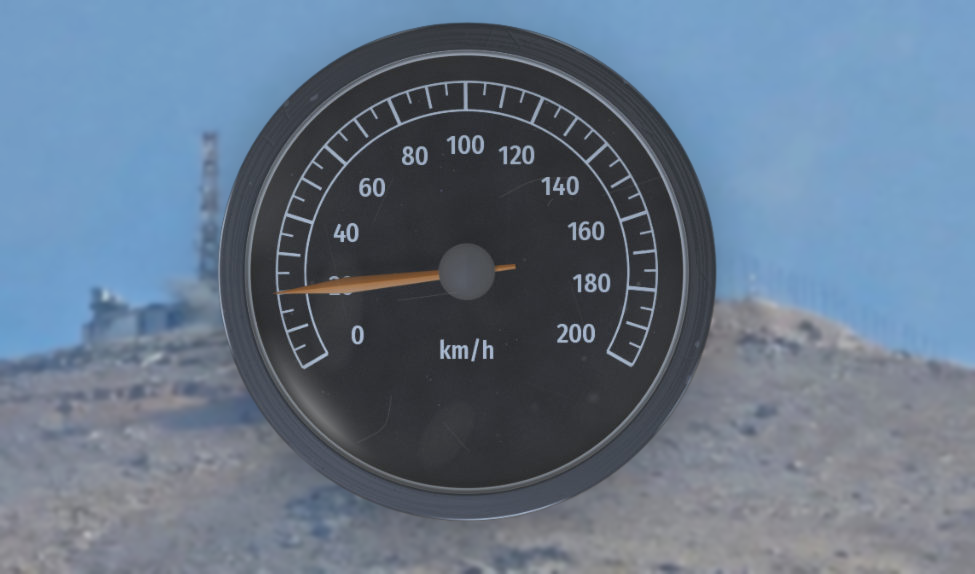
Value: value=20 unit=km/h
